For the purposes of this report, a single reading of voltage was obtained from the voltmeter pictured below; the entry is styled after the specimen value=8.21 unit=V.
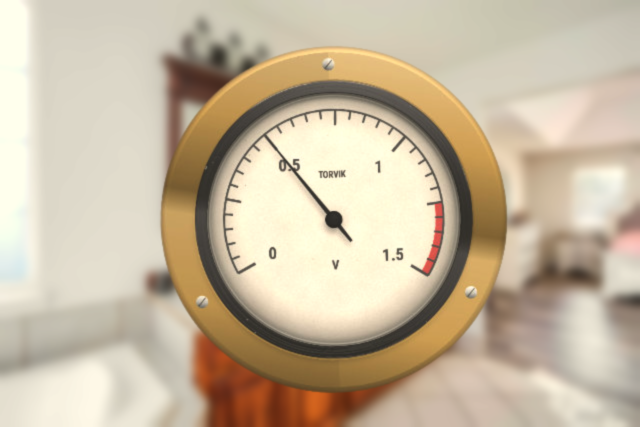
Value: value=0.5 unit=V
